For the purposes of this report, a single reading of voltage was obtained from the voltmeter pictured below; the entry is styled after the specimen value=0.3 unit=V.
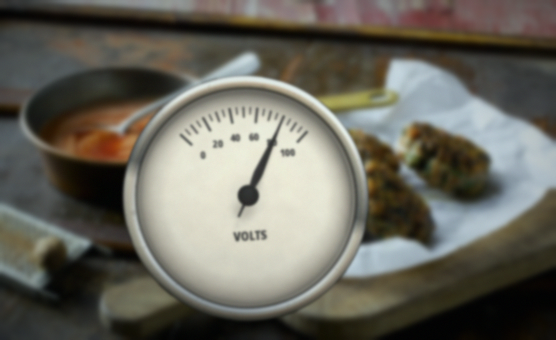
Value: value=80 unit=V
